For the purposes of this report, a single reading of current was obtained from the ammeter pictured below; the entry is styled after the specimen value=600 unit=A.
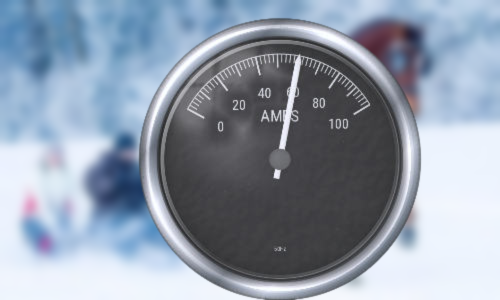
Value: value=60 unit=A
